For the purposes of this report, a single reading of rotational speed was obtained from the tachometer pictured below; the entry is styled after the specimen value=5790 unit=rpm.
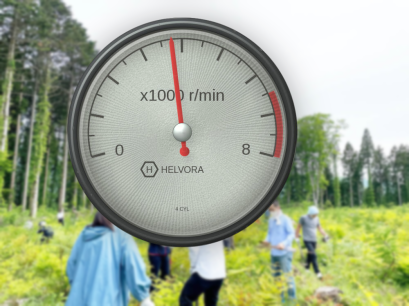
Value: value=3750 unit=rpm
